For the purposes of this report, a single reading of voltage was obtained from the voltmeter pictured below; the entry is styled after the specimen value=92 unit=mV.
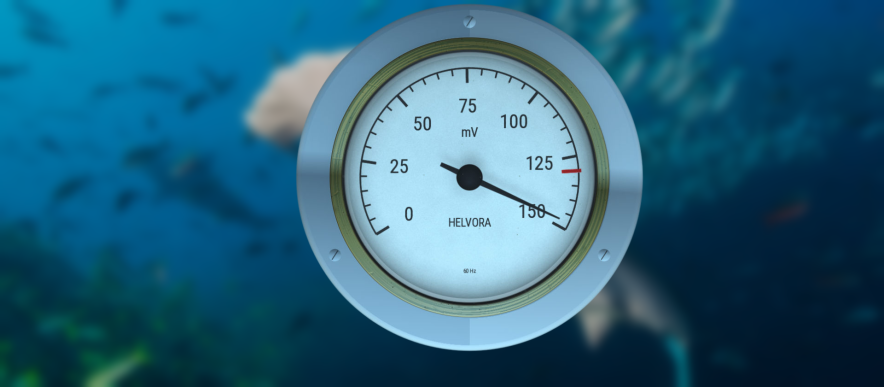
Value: value=147.5 unit=mV
